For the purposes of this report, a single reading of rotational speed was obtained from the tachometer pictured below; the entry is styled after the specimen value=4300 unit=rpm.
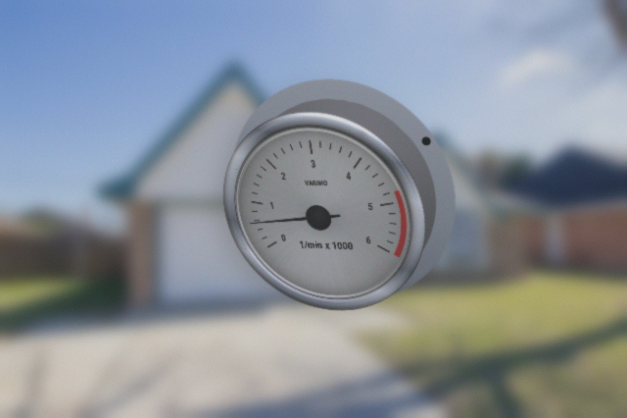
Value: value=600 unit=rpm
